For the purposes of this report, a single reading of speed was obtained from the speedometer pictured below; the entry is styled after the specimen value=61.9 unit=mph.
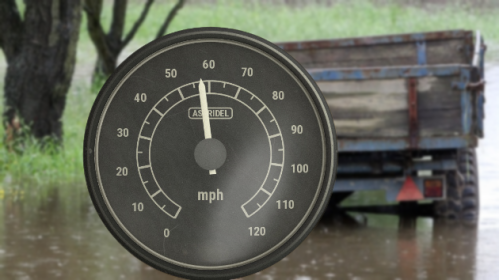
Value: value=57.5 unit=mph
